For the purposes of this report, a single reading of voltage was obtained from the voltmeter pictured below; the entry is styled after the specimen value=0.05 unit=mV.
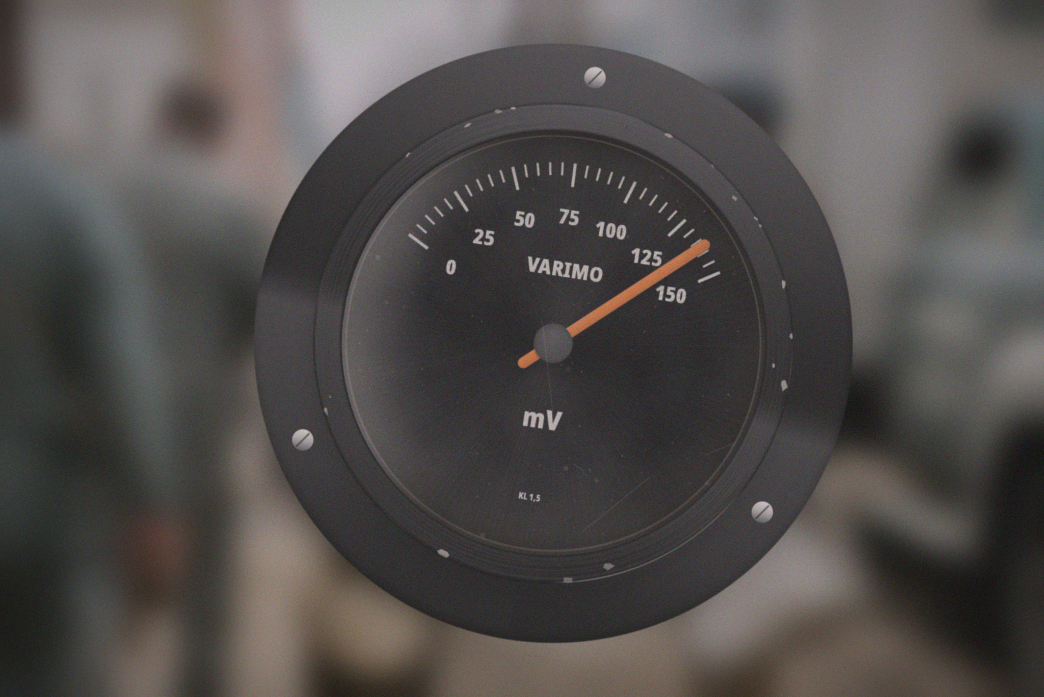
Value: value=137.5 unit=mV
